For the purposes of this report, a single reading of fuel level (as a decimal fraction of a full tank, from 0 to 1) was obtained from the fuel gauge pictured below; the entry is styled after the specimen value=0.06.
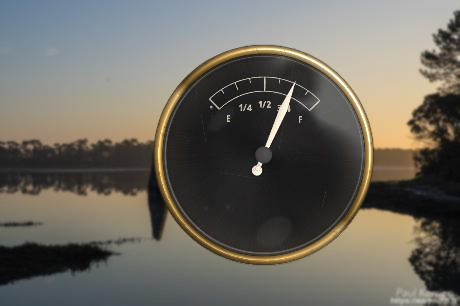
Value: value=0.75
